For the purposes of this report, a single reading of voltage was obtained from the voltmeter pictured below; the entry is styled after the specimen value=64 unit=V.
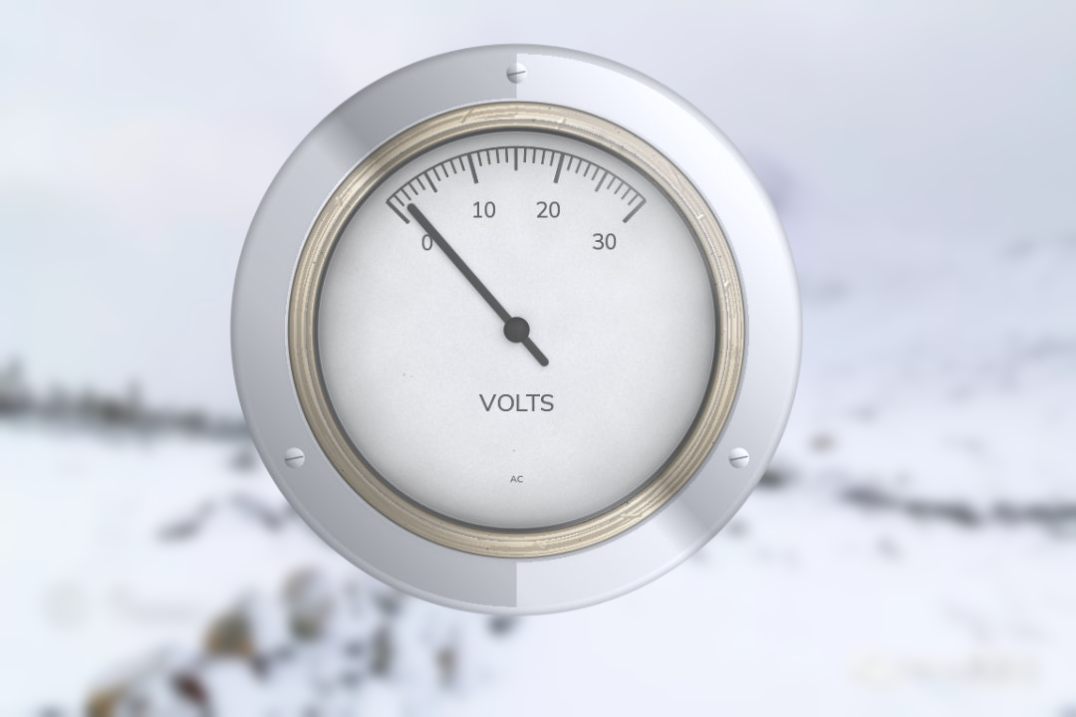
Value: value=1.5 unit=V
